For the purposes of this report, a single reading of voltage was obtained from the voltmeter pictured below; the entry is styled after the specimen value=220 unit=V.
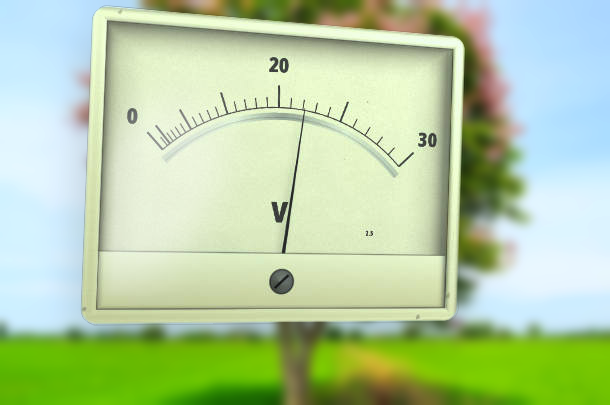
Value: value=22 unit=V
